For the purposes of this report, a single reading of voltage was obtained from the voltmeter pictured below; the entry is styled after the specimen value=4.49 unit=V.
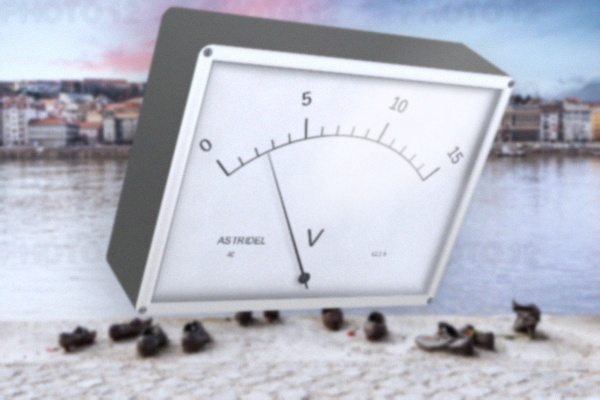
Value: value=2.5 unit=V
